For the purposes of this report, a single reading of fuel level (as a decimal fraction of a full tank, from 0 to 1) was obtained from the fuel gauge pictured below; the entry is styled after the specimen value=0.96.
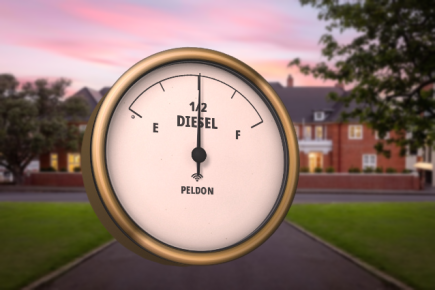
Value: value=0.5
